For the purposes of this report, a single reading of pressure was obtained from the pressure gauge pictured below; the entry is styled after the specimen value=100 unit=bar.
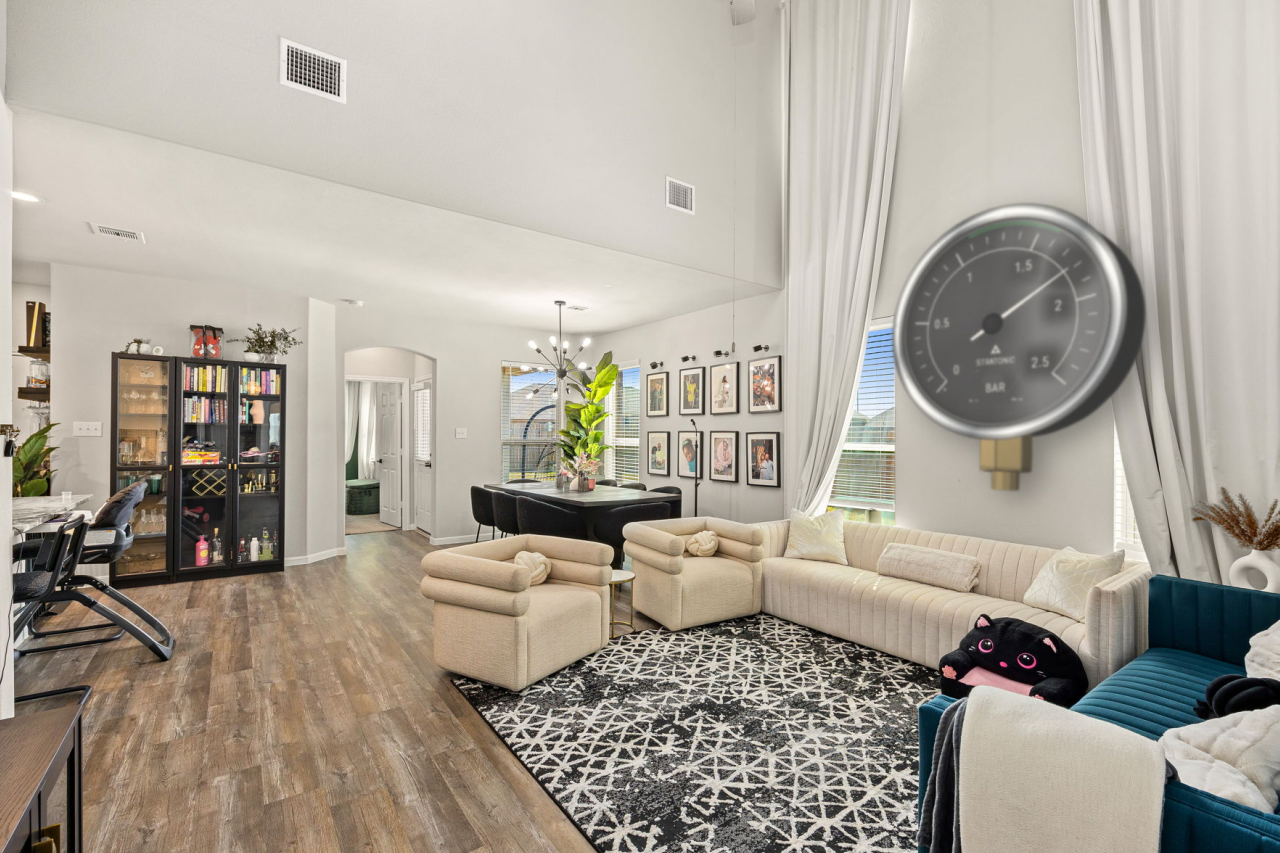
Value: value=1.8 unit=bar
